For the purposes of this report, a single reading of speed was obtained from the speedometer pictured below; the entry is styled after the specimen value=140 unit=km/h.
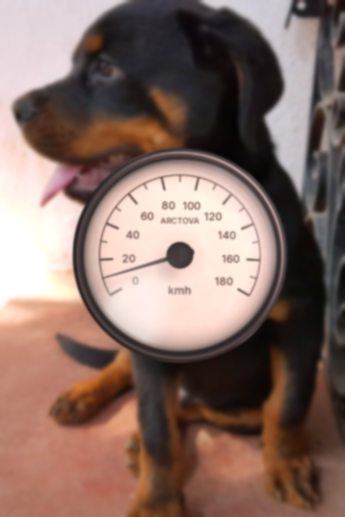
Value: value=10 unit=km/h
